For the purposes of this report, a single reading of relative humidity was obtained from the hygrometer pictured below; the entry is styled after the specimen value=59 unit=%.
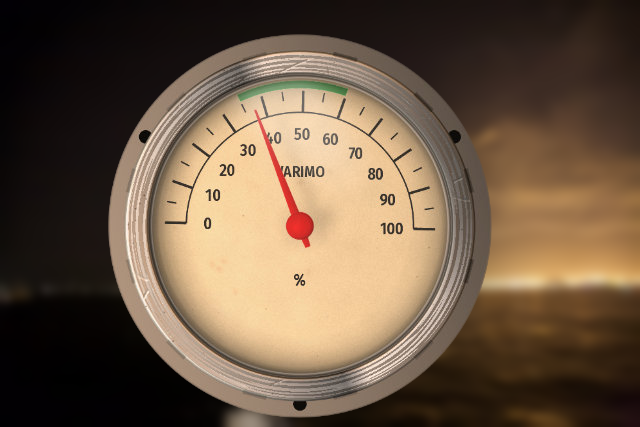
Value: value=37.5 unit=%
